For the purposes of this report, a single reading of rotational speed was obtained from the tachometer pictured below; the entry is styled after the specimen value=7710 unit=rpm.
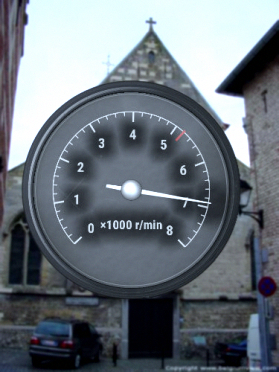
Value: value=6900 unit=rpm
